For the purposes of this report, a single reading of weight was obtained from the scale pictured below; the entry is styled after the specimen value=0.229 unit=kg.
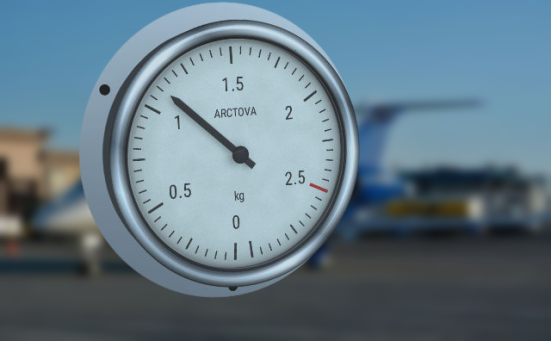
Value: value=1.1 unit=kg
